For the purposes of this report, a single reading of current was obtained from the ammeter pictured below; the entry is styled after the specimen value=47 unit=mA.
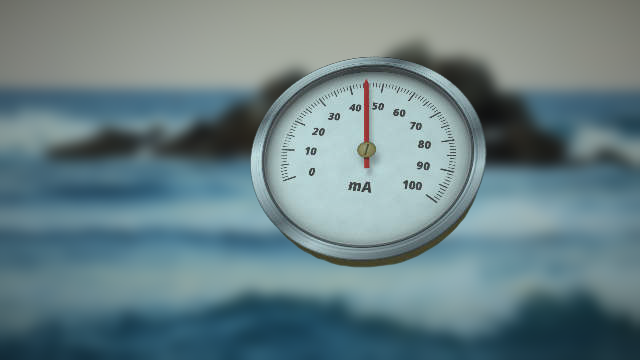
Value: value=45 unit=mA
